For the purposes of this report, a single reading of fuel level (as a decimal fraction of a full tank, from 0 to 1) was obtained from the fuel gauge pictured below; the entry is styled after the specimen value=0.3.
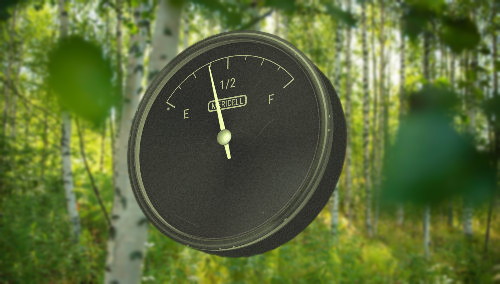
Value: value=0.375
